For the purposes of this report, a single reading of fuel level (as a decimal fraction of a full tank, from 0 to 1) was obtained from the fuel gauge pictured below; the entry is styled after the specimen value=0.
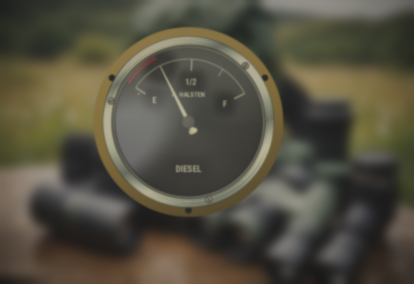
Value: value=0.25
